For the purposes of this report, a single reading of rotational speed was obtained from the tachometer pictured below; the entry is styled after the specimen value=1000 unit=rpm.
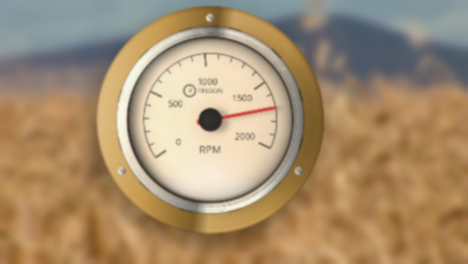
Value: value=1700 unit=rpm
